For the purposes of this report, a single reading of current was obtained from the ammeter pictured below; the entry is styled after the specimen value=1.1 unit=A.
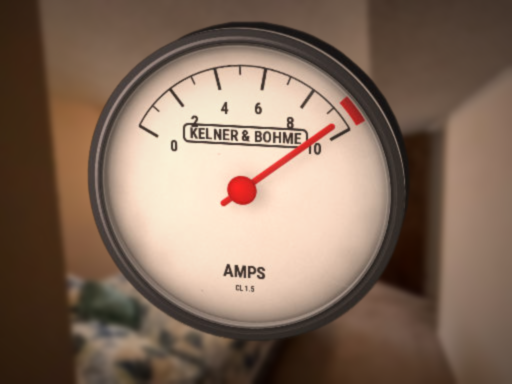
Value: value=9.5 unit=A
